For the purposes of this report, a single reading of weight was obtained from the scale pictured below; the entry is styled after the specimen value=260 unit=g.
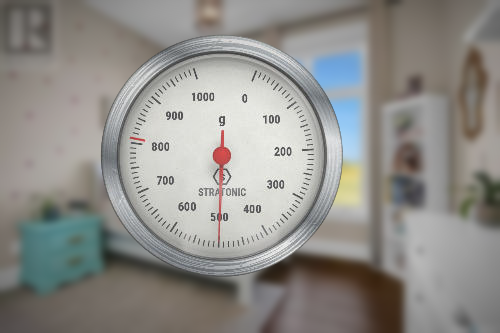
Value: value=500 unit=g
